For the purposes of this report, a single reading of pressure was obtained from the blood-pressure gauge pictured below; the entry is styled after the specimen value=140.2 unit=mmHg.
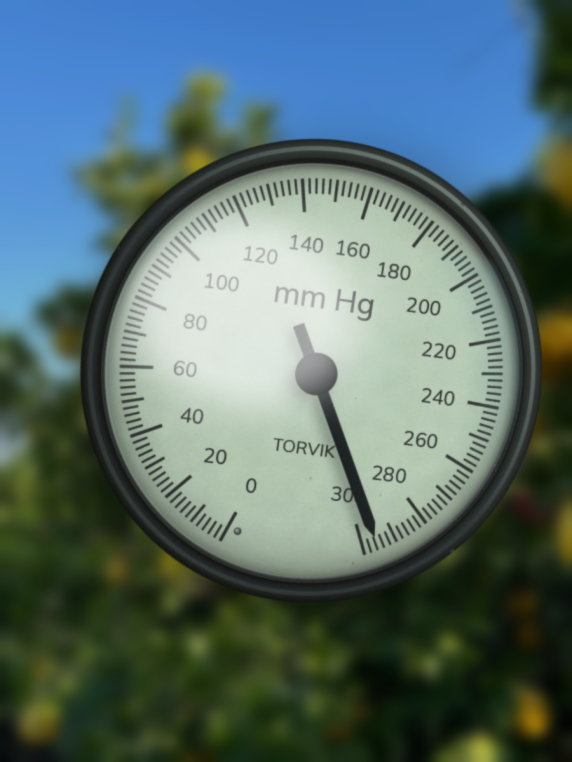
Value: value=296 unit=mmHg
